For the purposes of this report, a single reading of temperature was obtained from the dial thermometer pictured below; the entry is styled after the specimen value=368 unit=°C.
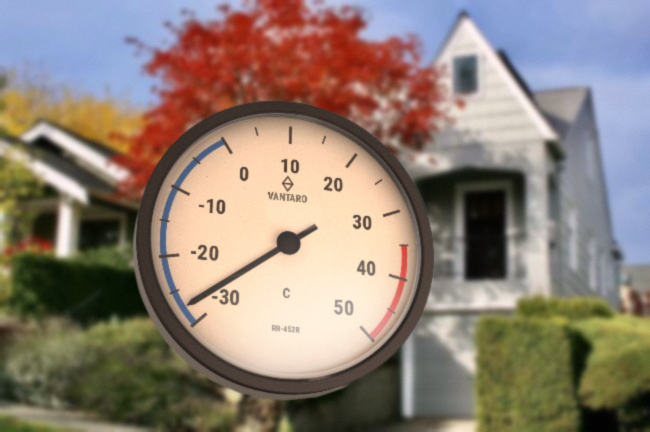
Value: value=-27.5 unit=°C
